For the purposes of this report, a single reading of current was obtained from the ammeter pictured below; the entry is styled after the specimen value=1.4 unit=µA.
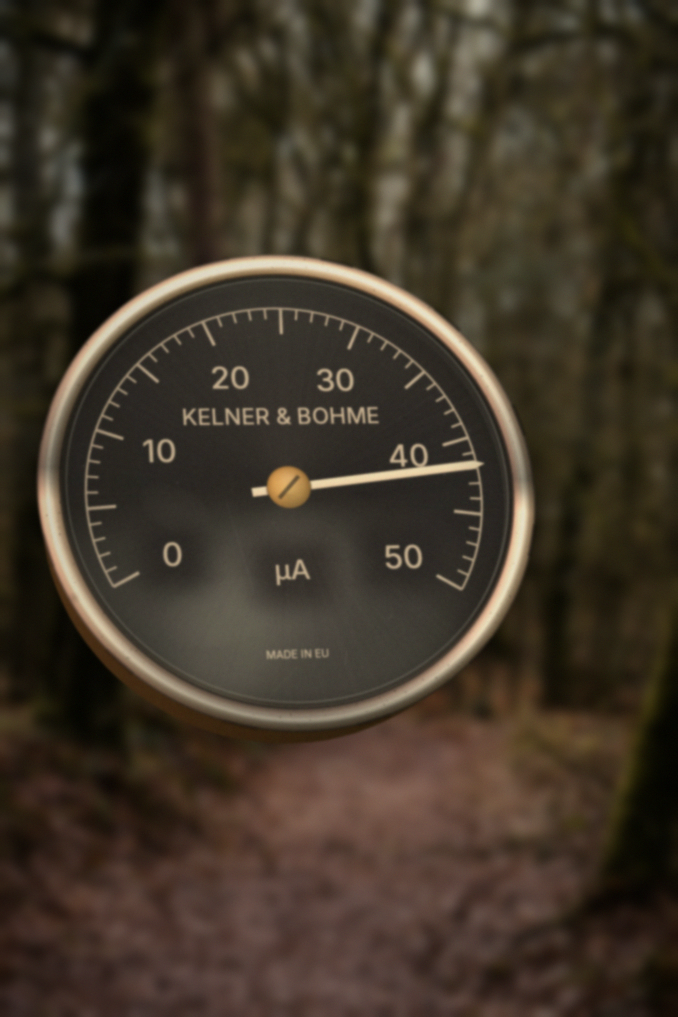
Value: value=42 unit=µA
